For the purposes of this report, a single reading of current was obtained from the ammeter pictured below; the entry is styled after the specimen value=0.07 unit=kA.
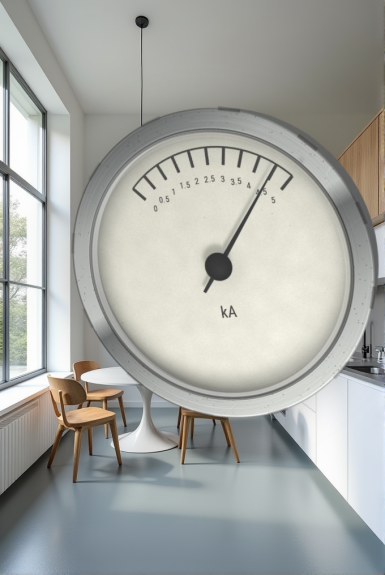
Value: value=4.5 unit=kA
